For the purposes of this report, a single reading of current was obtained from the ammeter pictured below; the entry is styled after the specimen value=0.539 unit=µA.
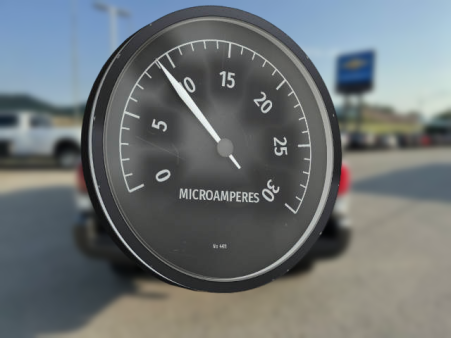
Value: value=9 unit=µA
